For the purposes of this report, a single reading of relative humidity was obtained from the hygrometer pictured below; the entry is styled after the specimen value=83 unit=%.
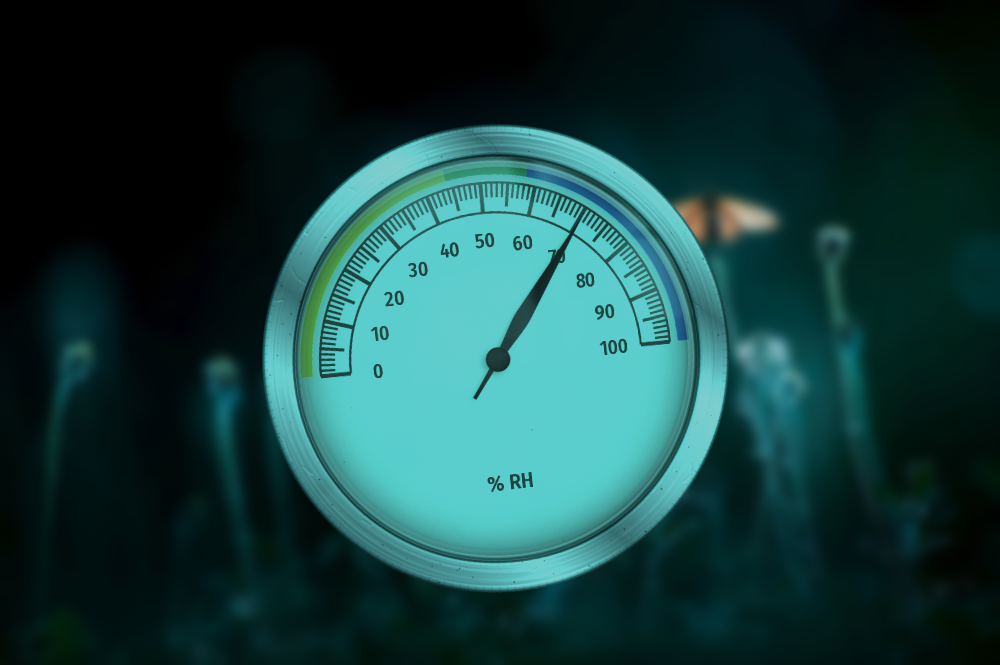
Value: value=70 unit=%
